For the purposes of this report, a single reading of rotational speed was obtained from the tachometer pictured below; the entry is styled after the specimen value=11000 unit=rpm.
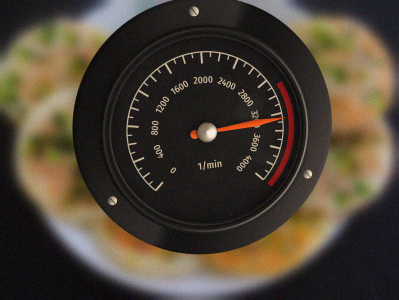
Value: value=3250 unit=rpm
